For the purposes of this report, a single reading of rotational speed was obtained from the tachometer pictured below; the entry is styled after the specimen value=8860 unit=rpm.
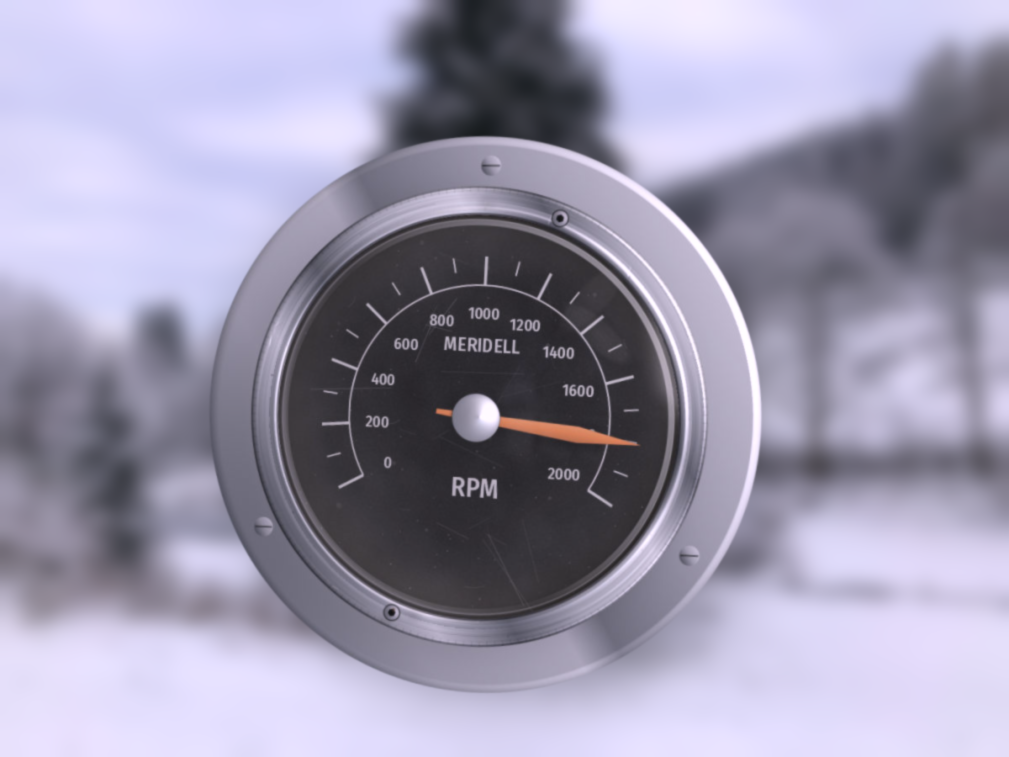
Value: value=1800 unit=rpm
